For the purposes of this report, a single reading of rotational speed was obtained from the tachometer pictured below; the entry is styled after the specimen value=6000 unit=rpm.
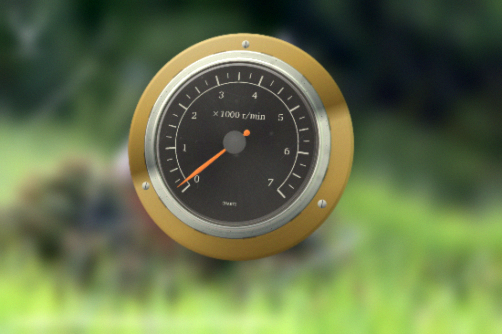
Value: value=125 unit=rpm
